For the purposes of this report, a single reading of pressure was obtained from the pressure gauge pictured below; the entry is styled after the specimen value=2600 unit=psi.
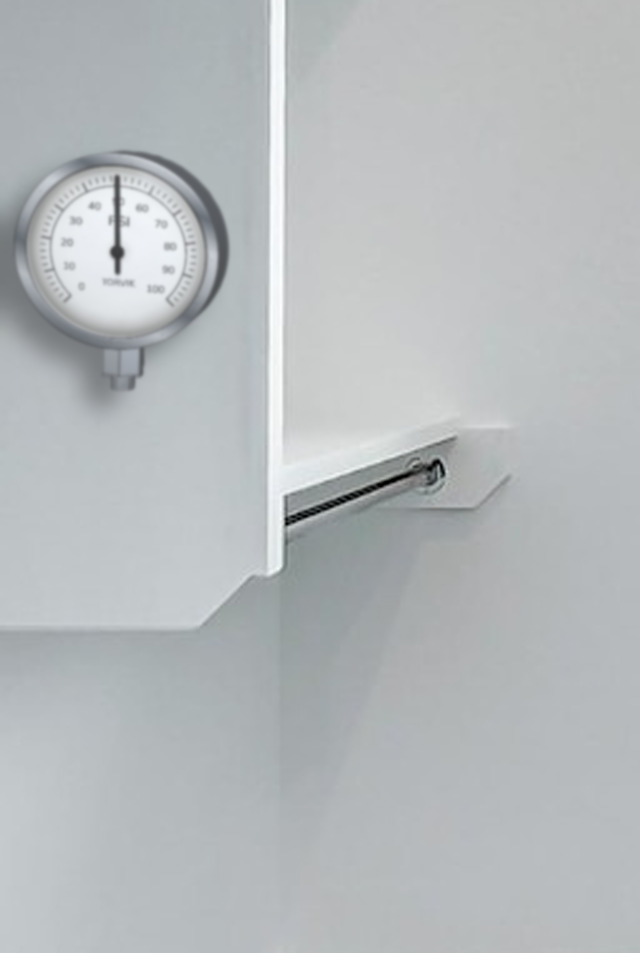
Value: value=50 unit=psi
